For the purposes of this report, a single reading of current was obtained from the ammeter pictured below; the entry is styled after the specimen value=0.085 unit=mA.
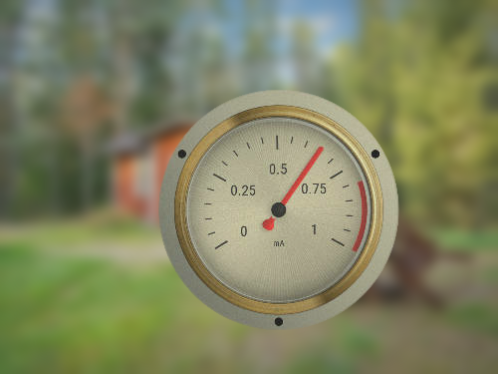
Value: value=0.65 unit=mA
